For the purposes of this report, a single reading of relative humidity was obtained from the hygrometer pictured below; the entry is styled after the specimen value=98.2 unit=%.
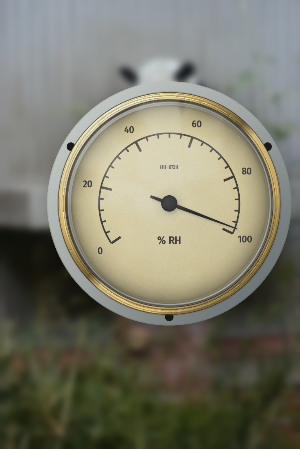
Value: value=98 unit=%
